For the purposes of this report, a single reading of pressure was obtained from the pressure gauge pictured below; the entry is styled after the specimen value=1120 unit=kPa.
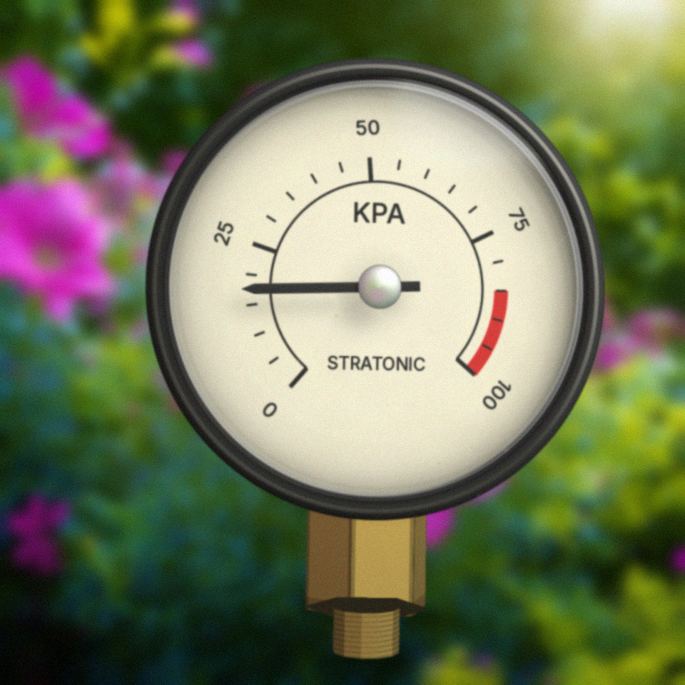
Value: value=17.5 unit=kPa
